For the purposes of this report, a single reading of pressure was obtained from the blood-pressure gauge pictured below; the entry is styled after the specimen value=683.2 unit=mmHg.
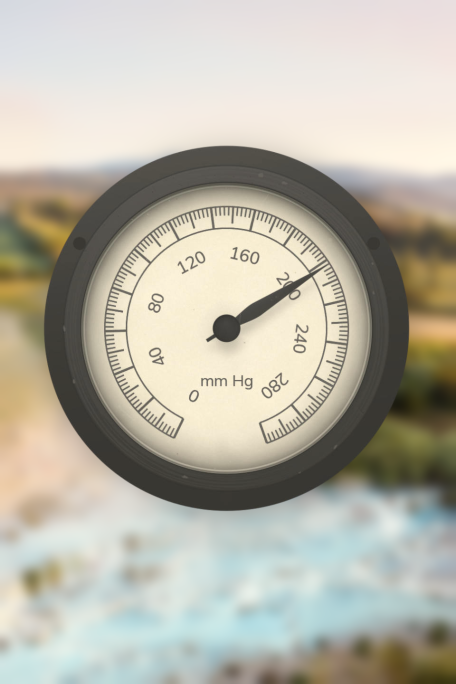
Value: value=202 unit=mmHg
